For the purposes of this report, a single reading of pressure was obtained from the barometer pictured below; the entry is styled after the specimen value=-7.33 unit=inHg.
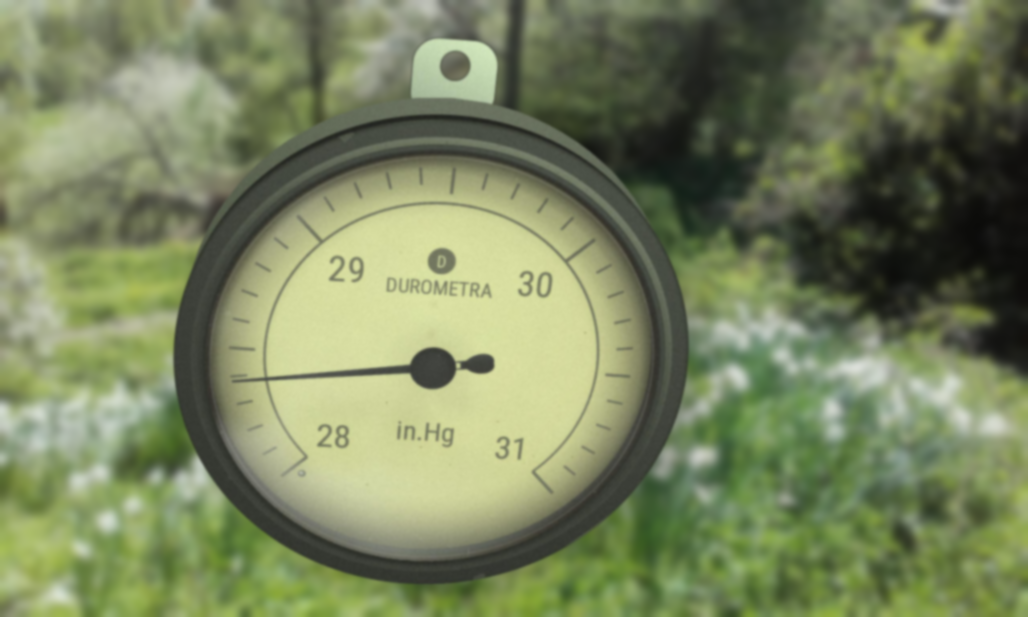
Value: value=28.4 unit=inHg
